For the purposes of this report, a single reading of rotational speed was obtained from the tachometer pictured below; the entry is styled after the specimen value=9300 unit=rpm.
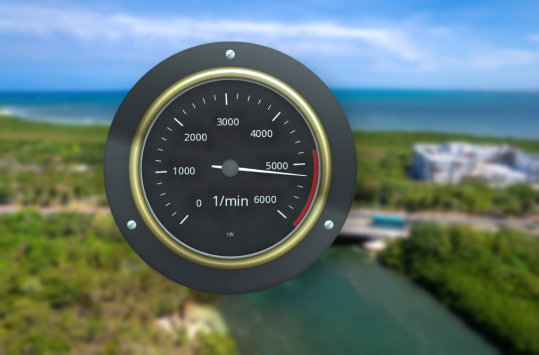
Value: value=5200 unit=rpm
